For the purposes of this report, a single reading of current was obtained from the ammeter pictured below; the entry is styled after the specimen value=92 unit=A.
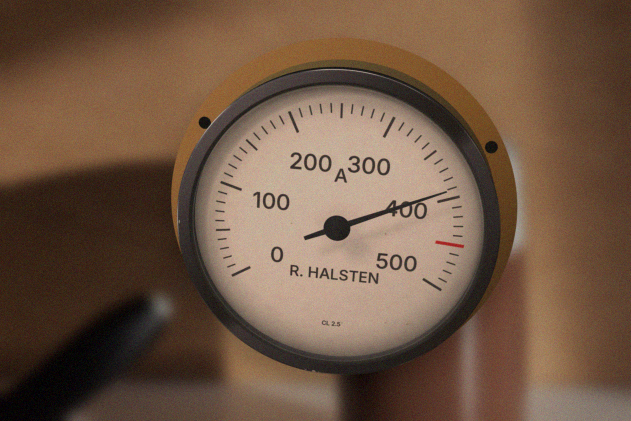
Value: value=390 unit=A
